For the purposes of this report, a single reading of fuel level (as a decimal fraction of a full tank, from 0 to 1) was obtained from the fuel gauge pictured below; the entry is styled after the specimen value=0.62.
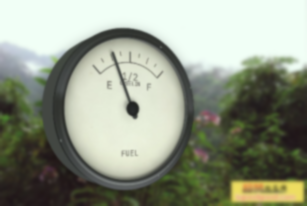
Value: value=0.25
